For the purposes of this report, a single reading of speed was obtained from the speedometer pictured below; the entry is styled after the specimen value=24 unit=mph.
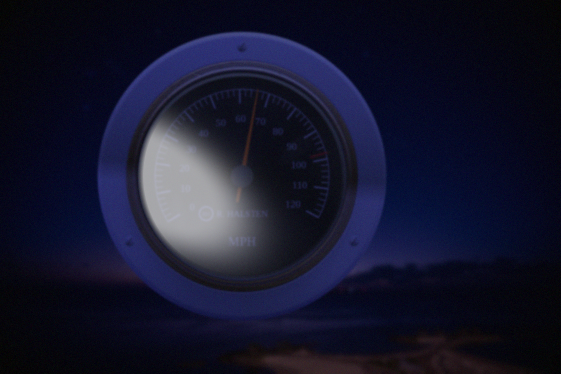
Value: value=66 unit=mph
